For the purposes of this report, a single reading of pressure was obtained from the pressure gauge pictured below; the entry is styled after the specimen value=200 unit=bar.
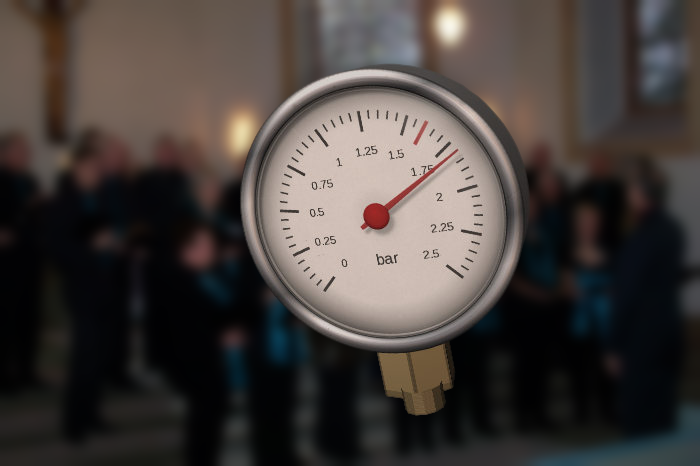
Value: value=1.8 unit=bar
